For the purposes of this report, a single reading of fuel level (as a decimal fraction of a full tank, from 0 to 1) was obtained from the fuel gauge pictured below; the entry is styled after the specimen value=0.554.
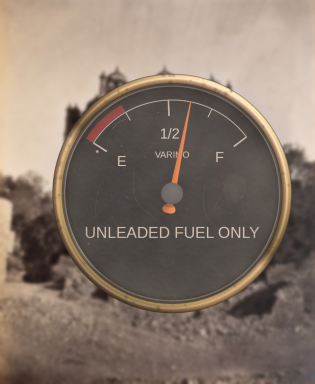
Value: value=0.625
